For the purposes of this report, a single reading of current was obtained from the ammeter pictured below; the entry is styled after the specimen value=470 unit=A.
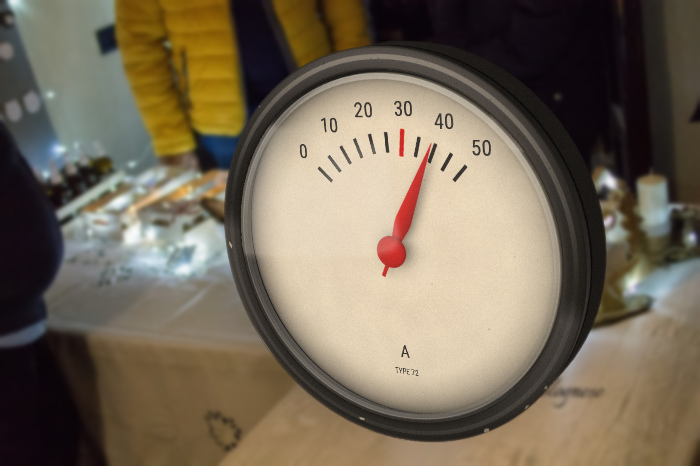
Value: value=40 unit=A
